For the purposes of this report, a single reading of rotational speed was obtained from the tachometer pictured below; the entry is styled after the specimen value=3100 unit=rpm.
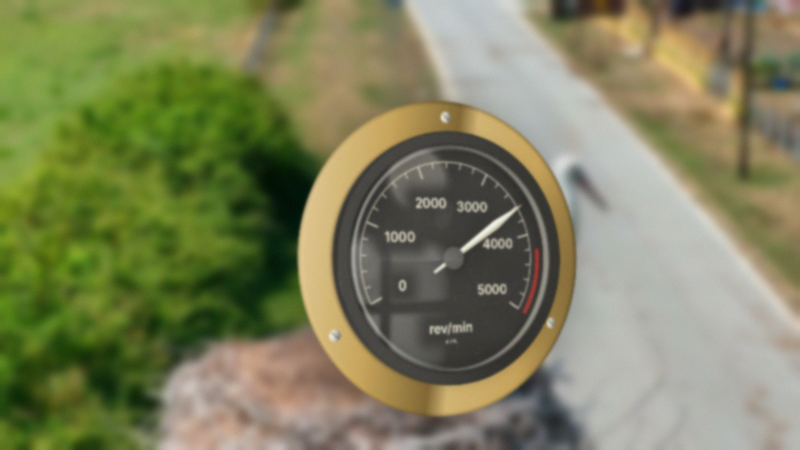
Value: value=3600 unit=rpm
